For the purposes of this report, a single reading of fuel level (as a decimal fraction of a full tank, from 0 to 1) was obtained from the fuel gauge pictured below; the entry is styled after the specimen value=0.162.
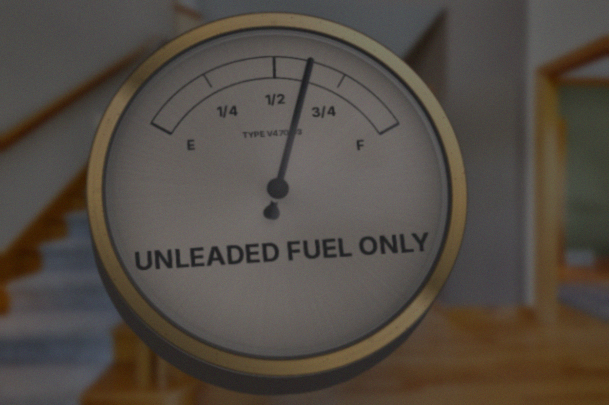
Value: value=0.625
